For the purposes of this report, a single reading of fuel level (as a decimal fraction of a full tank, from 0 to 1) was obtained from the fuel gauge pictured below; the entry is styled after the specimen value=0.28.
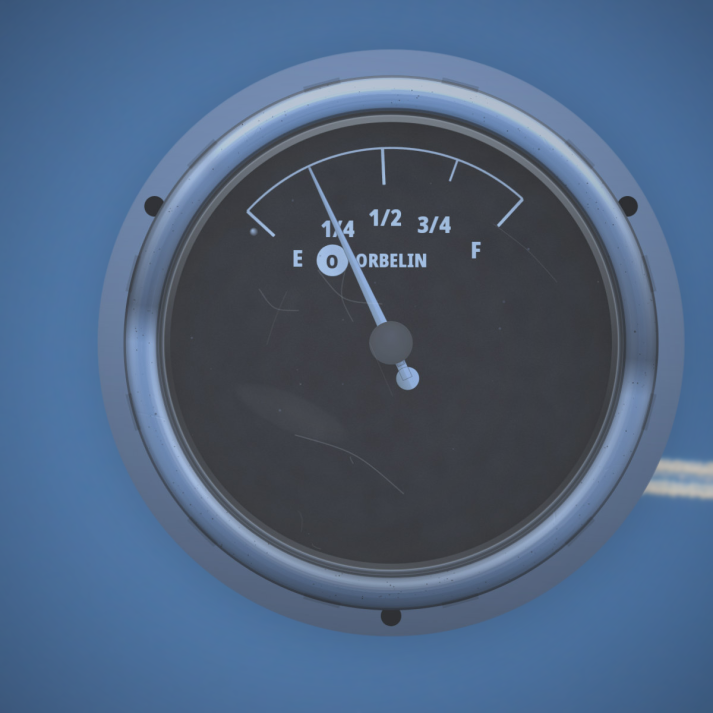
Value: value=0.25
